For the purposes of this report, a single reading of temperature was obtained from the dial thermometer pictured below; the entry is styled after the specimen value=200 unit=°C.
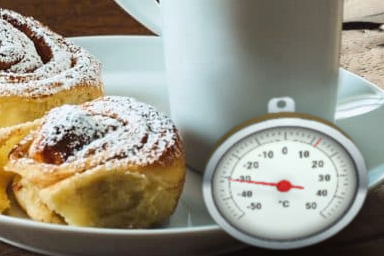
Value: value=-30 unit=°C
